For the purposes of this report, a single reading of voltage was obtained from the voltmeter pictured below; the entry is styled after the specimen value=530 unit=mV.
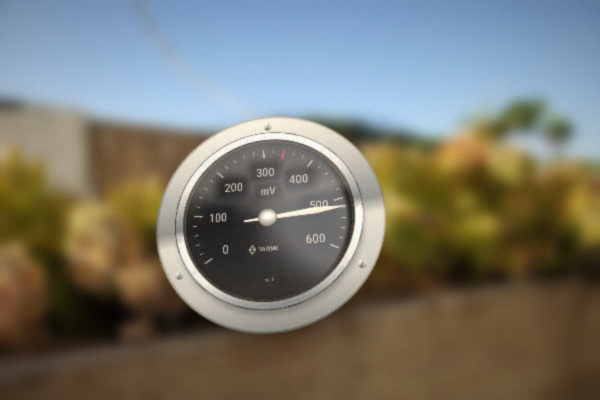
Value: value=520 unit=mV
